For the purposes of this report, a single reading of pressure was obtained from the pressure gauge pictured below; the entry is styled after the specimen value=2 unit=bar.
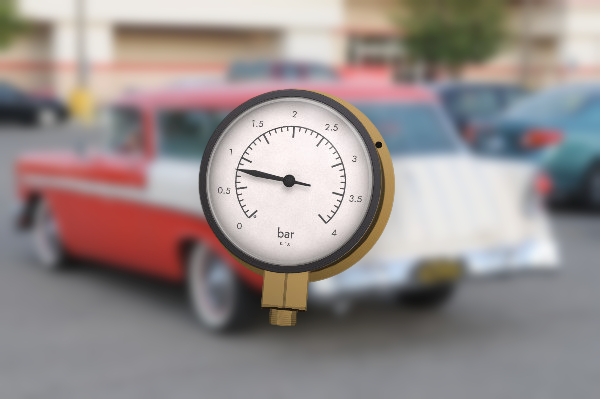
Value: value=0.8 unit=bar
